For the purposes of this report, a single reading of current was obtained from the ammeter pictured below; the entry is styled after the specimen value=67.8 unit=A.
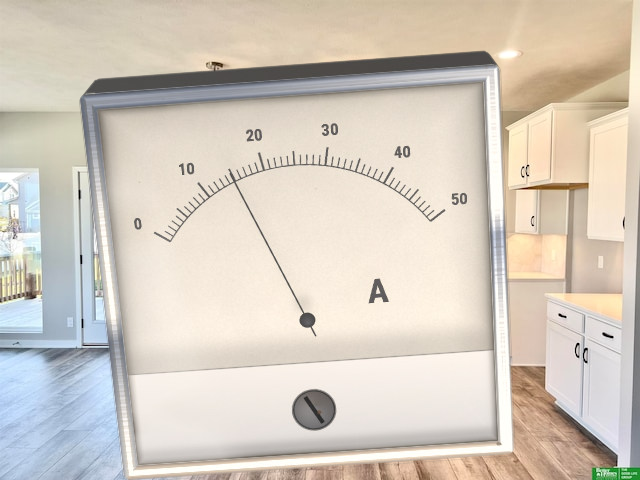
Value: value=15 unit=A
